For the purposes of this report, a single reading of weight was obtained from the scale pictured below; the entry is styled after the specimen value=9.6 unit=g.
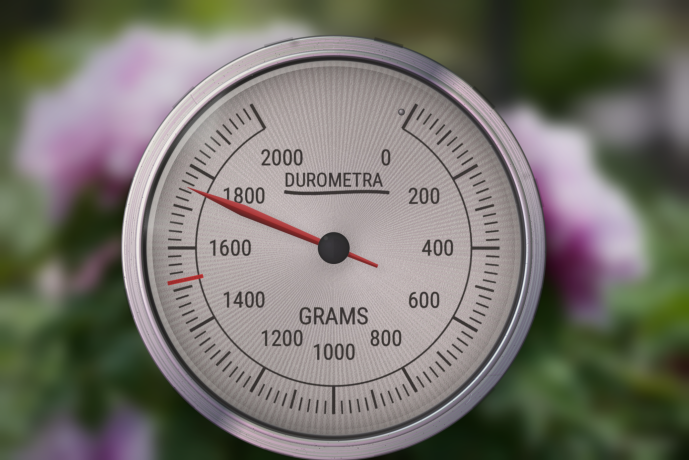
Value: value=1750 unit=g
